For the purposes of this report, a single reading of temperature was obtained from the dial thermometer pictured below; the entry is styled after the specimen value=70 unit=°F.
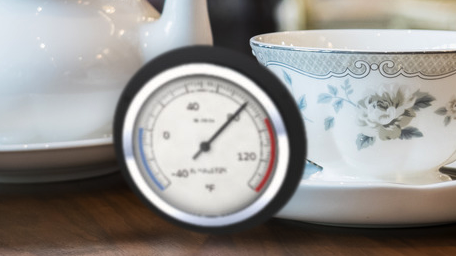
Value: value=80 unit=°F
